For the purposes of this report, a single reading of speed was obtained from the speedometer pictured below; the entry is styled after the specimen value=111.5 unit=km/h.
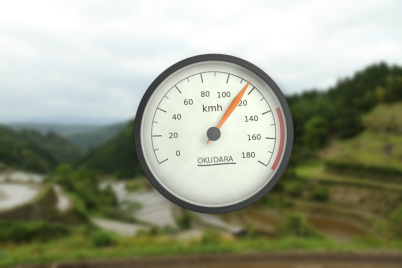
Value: value=115 unit=km/h
